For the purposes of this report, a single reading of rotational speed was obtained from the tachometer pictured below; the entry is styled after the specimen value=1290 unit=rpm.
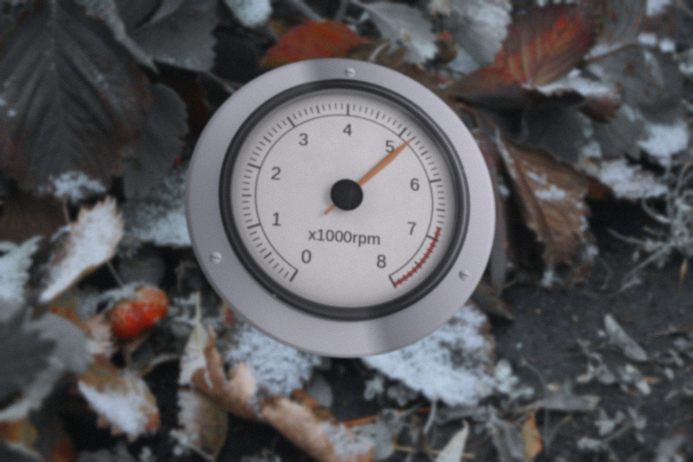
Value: value=5200 unit=rpm
